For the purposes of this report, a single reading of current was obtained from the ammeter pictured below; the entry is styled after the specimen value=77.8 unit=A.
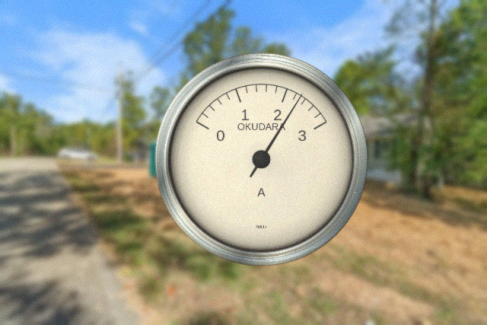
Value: value=2.3 unit=A
